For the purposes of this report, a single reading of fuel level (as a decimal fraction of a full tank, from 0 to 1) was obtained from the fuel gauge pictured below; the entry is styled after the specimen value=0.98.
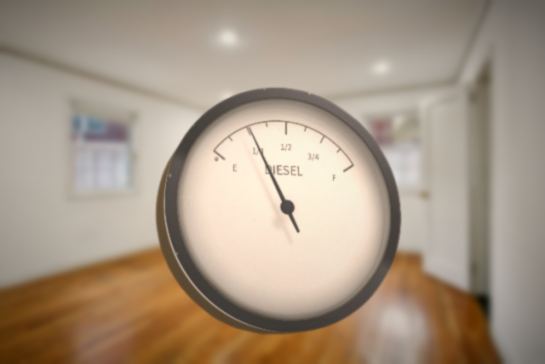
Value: value=0.25
